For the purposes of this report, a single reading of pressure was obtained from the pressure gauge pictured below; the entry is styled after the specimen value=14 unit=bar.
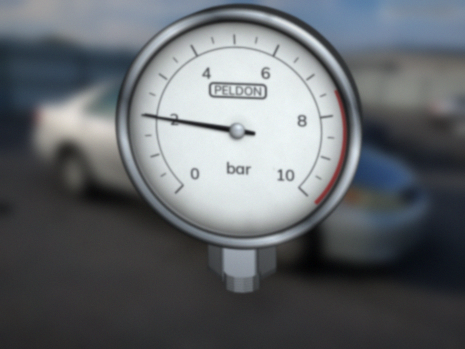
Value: value=2 unit=bar
